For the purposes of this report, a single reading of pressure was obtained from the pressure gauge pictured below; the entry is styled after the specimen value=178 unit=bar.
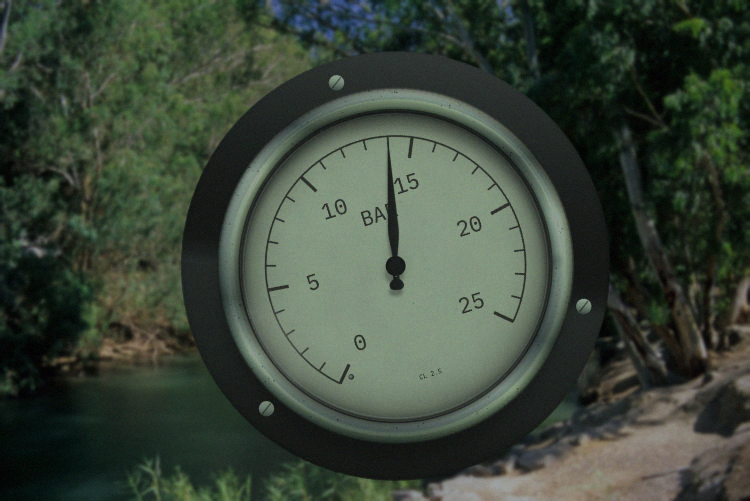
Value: value=14 unit=bar
